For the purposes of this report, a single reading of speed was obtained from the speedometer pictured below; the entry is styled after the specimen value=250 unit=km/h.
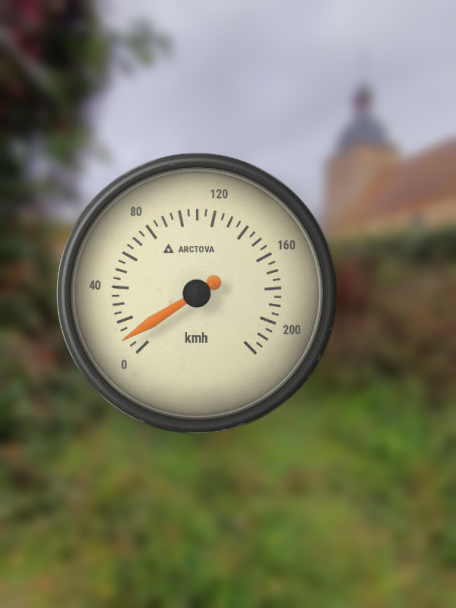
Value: value=10 unit=km/h
